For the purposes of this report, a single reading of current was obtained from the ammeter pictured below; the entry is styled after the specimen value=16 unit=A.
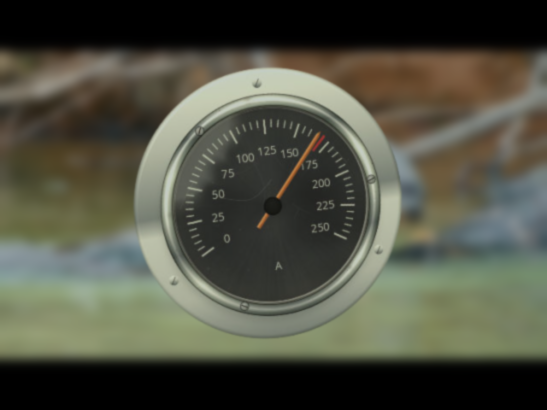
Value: value=165 unit=A
